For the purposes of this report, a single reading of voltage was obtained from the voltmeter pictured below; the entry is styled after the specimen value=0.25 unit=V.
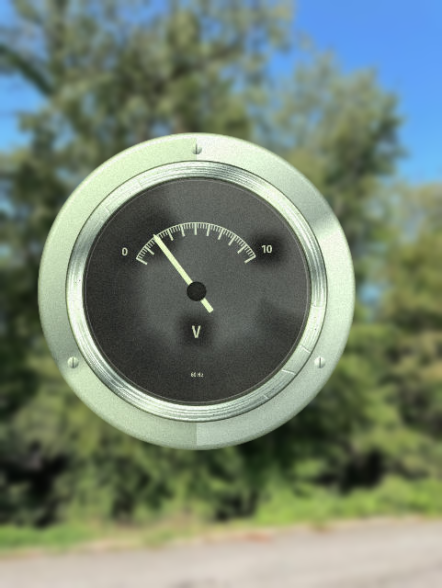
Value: value=2 unit=V
